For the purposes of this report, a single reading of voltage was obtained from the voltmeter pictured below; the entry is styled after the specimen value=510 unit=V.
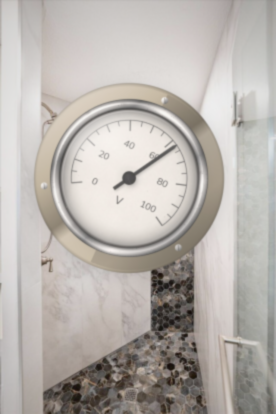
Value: value=62.5 unit=V
